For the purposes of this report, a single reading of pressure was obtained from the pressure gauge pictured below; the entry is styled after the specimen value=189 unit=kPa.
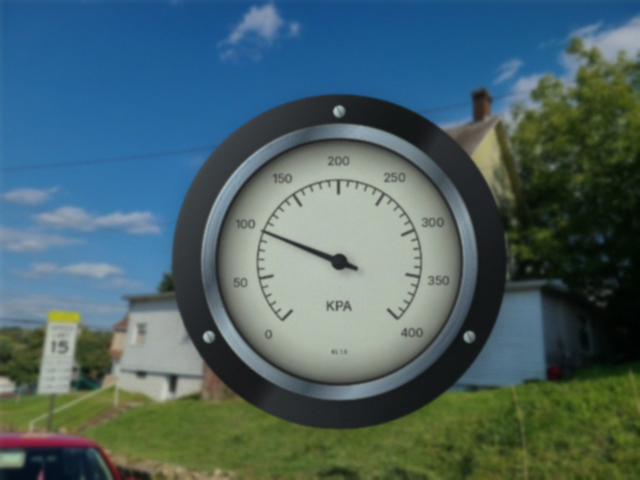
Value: value=100 unit=kPa
